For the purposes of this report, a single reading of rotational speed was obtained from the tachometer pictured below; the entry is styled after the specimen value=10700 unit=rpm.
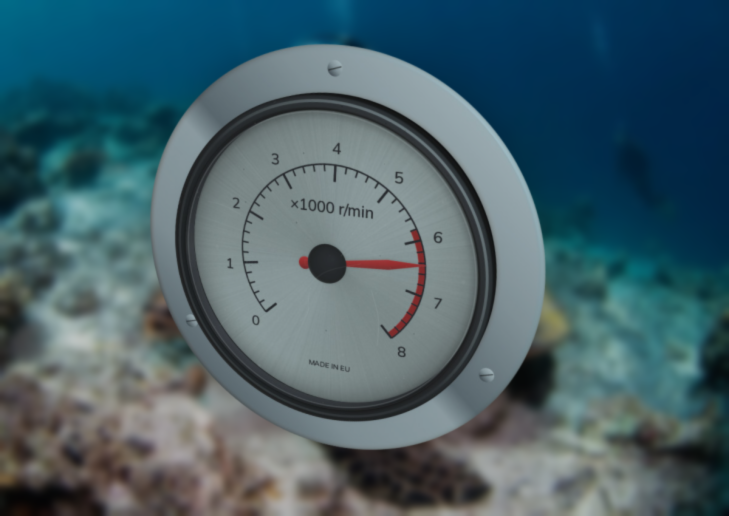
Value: value=6400 unit=rpm
